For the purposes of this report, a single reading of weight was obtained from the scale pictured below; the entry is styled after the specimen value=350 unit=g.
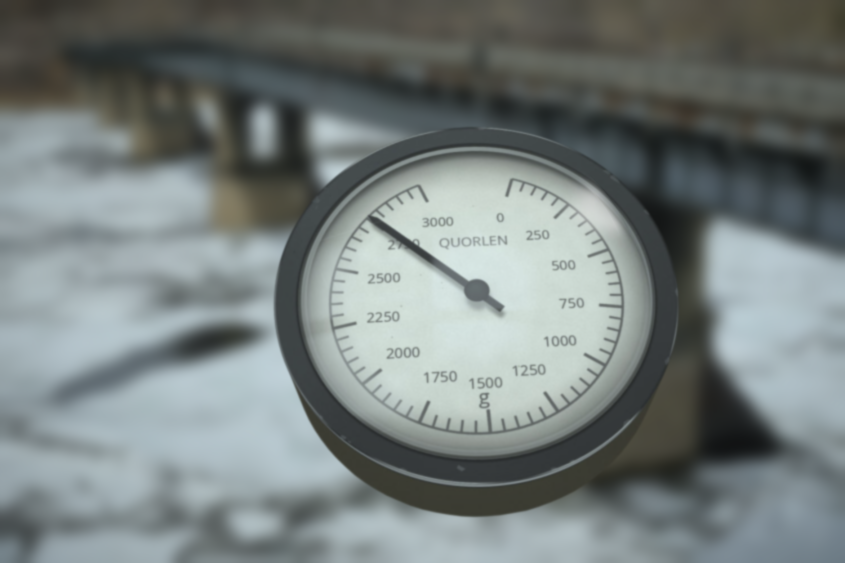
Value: value=2750 unit=g
